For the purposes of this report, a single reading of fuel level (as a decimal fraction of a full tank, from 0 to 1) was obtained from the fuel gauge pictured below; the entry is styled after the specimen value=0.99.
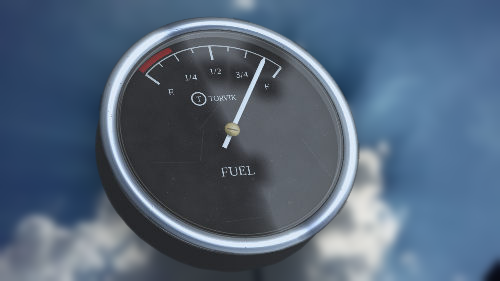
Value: value=0.875
